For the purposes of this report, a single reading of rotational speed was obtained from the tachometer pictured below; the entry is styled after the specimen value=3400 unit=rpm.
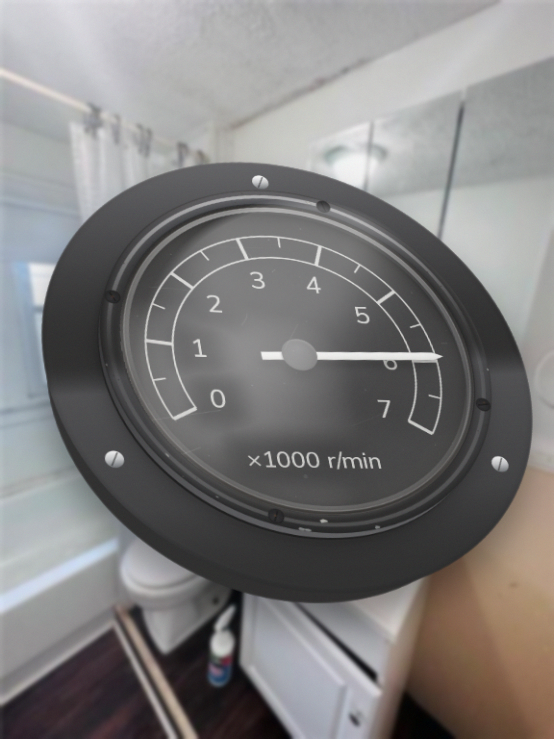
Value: value=6000 unit=rpm
